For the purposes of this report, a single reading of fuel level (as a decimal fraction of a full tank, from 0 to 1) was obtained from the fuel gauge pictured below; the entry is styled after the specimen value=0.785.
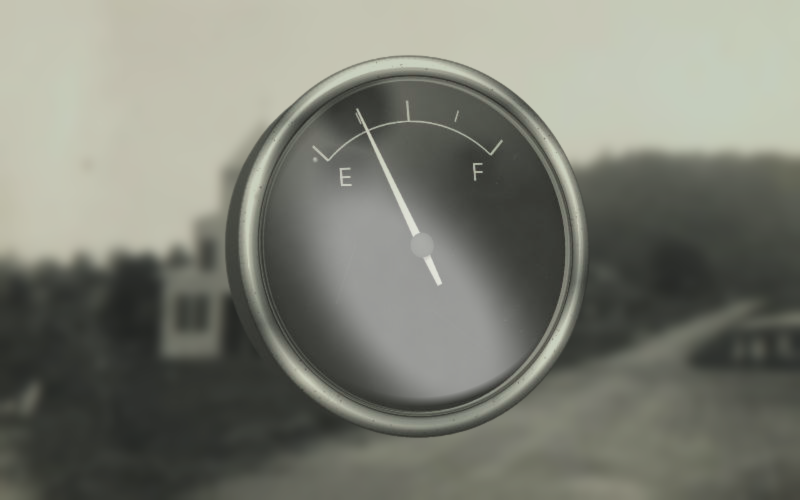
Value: value=0.25
